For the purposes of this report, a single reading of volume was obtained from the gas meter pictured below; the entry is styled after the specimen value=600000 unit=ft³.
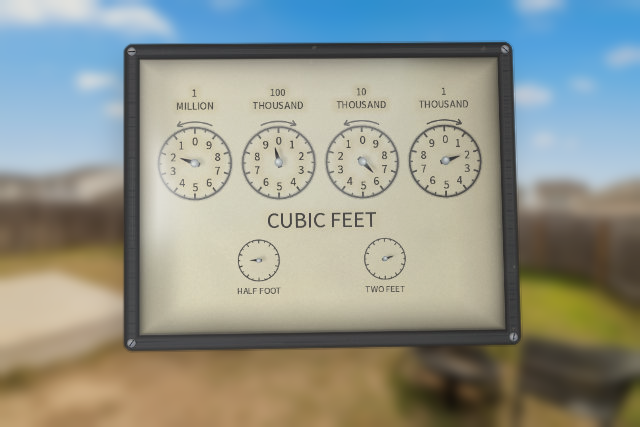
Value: value=196200 unit=ft³
